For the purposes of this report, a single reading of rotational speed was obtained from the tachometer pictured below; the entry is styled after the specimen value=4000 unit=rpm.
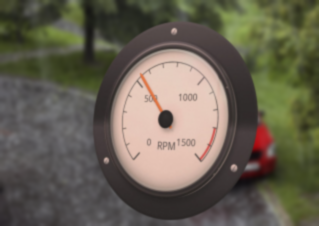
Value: value=550 unit=rpm
